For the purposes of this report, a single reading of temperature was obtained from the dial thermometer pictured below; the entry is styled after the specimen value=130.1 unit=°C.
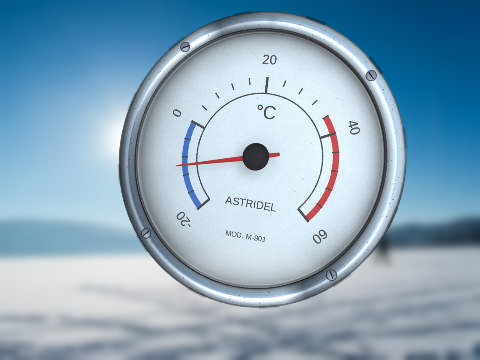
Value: value=-10 unit=°C
